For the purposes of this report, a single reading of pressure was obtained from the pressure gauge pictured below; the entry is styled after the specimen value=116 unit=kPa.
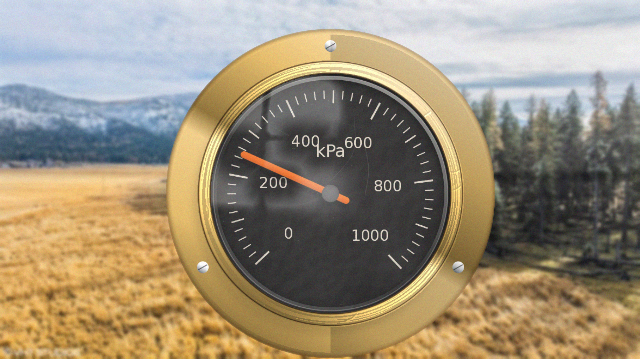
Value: value=250 unit=kPa
